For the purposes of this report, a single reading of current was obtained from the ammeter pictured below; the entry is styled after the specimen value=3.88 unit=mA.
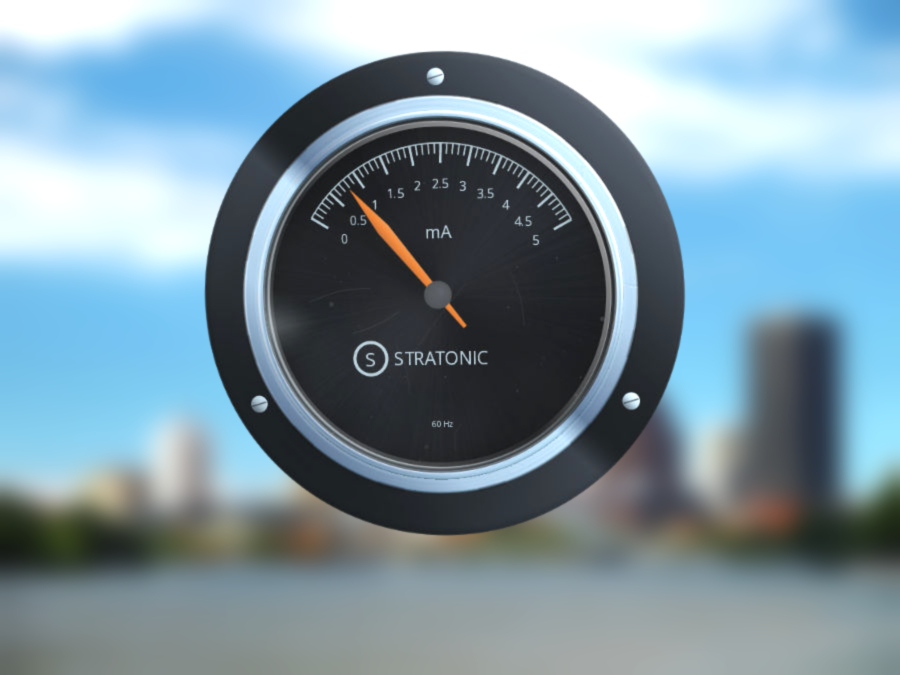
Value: value=0.8 unit=mA
